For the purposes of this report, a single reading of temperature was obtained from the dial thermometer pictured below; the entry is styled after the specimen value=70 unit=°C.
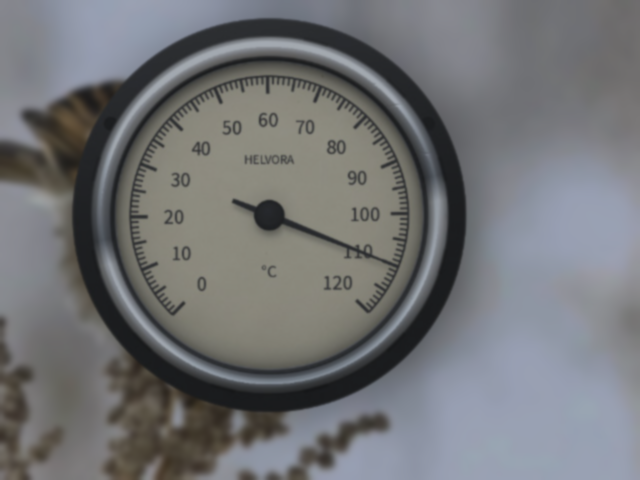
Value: value=110 unit=°C
